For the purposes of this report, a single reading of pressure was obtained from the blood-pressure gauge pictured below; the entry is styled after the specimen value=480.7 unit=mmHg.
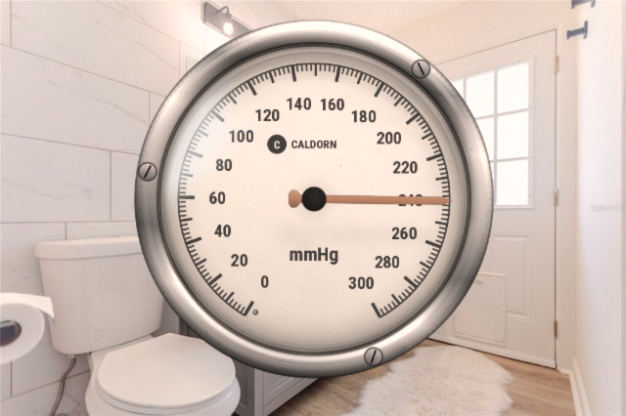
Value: value=240 unit=mmHg
